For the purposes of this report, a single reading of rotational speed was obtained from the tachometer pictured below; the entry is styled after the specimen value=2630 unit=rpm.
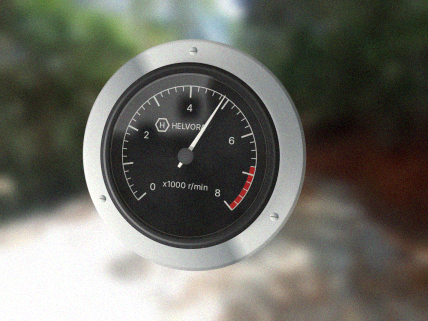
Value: value=4900 unit=rpm
